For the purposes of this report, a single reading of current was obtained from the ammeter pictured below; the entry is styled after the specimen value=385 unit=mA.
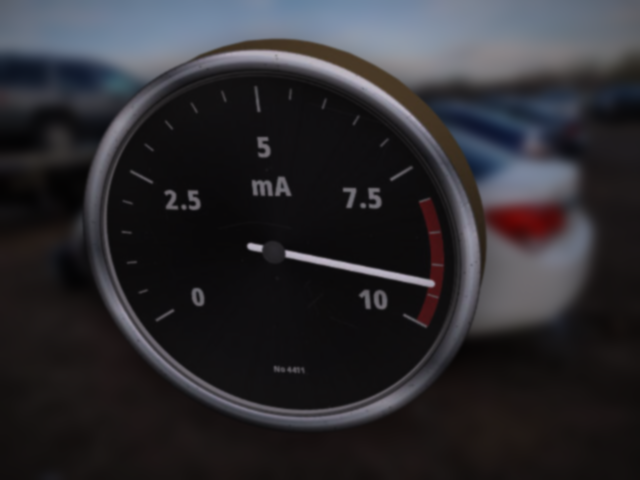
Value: value=9.25 unit=mA
